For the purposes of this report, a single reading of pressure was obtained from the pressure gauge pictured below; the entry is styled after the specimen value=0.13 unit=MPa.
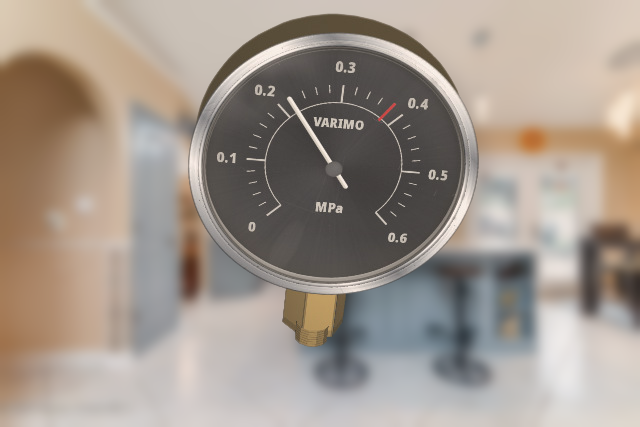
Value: value=0.22 unit=MPa
